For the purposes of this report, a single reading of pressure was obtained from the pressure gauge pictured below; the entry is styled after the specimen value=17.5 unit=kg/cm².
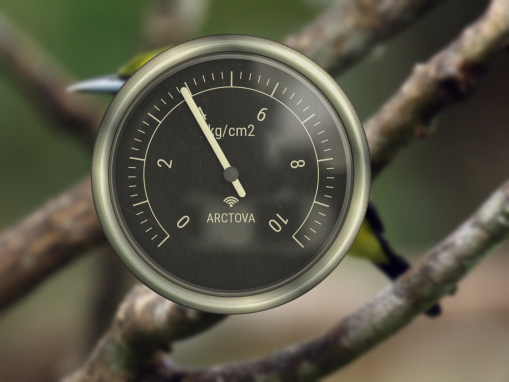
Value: value=3.9 unit=kg/cm²
